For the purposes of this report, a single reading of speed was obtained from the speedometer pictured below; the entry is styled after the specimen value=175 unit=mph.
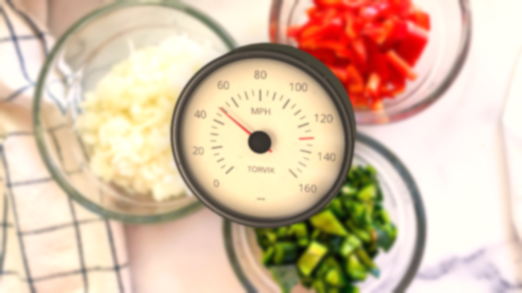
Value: value=50 unit=mph
